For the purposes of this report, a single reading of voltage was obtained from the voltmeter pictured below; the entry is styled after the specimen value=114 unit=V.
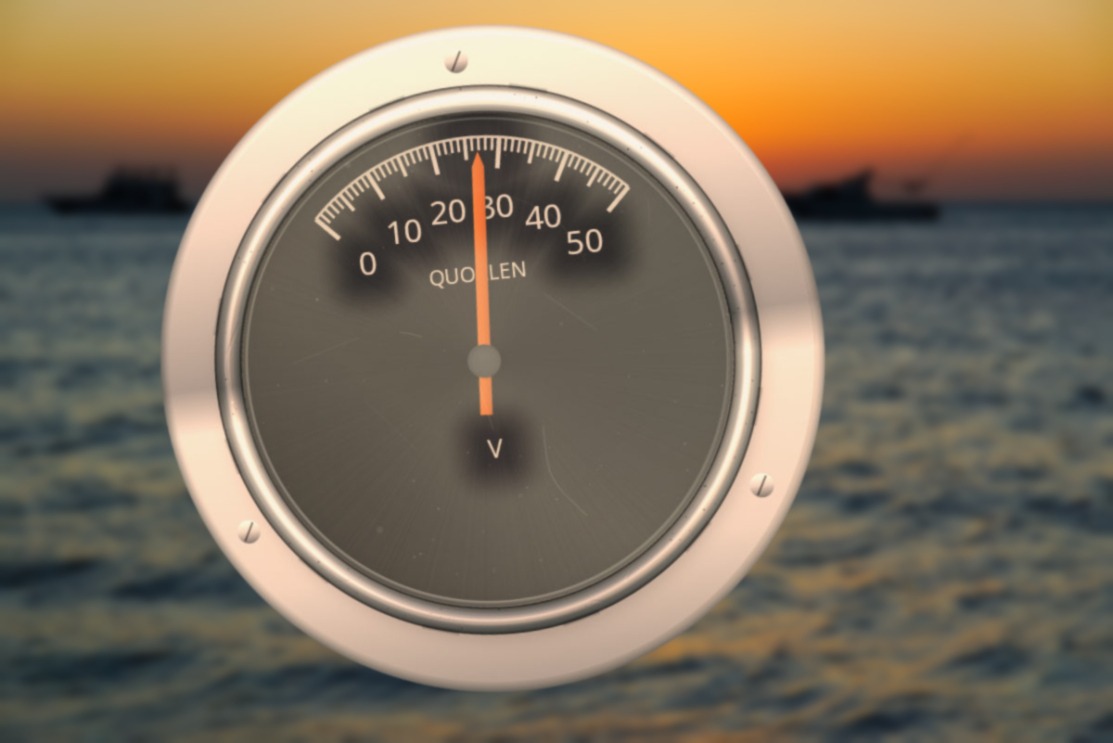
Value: value=27 unit=V
